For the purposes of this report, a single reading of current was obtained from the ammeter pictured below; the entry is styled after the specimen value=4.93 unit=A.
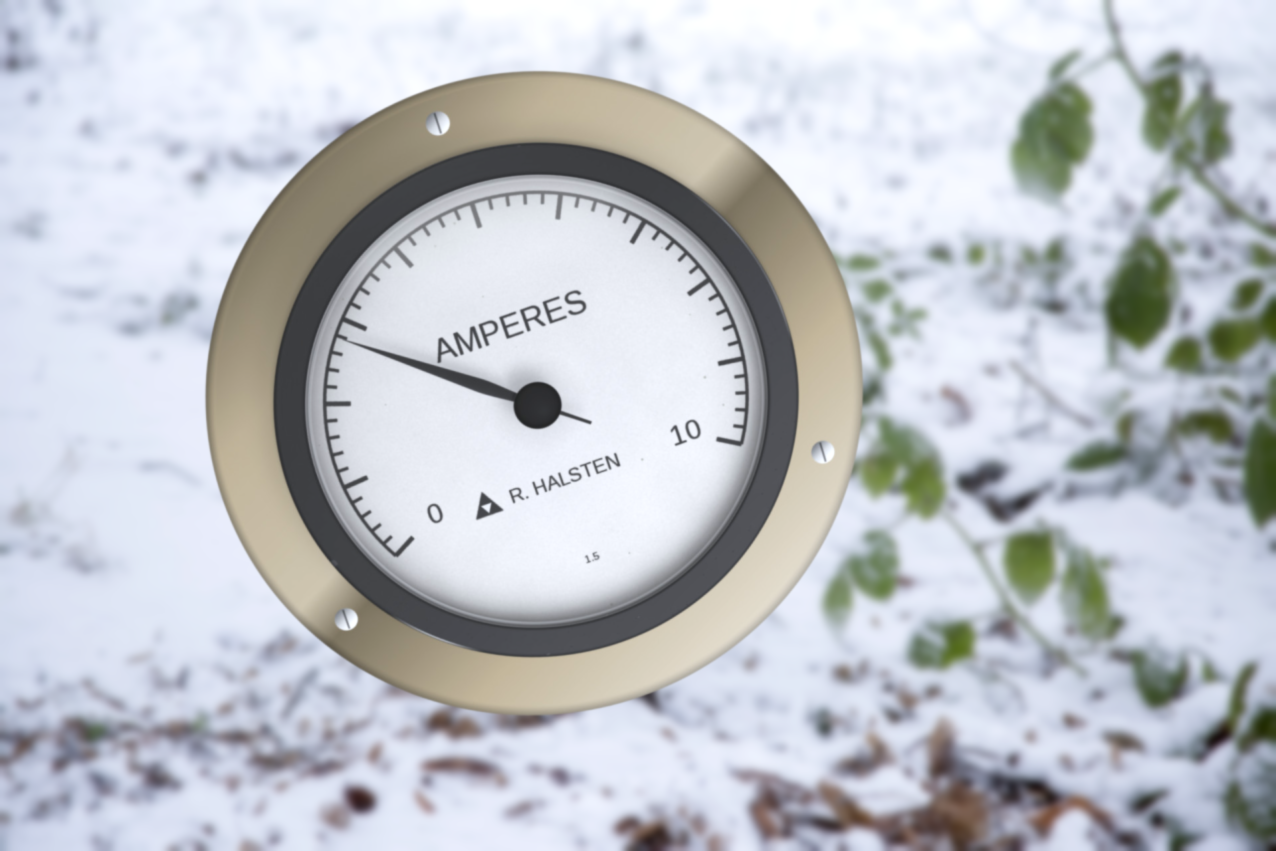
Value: value=2.8 unit=A
